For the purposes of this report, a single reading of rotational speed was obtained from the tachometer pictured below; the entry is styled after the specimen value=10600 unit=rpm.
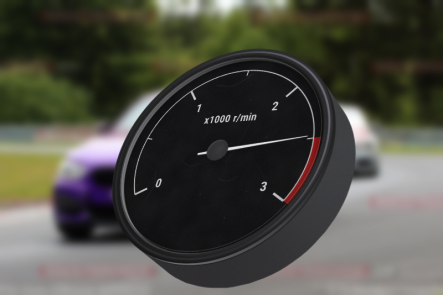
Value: value=2500 unit=rpm
